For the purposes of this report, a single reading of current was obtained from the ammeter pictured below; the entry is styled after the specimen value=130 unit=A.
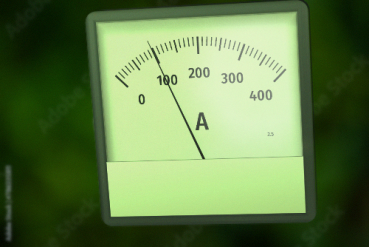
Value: value=100 unit=A
